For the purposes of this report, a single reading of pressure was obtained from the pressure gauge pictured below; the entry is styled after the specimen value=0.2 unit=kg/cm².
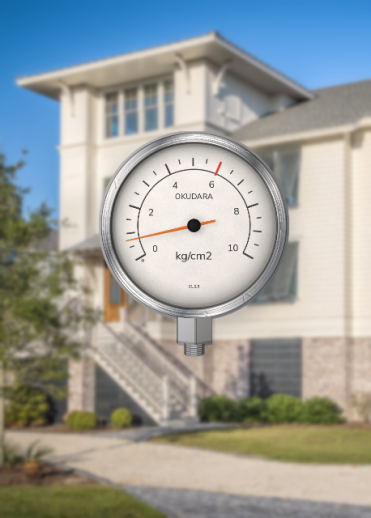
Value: value=0.75 unit=kg/cm²
